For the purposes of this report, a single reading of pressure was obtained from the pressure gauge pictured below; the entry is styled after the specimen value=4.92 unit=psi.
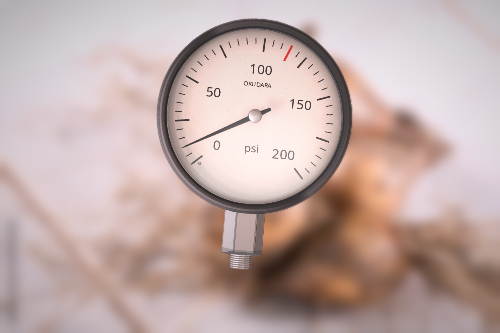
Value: value=10 unit=psi
